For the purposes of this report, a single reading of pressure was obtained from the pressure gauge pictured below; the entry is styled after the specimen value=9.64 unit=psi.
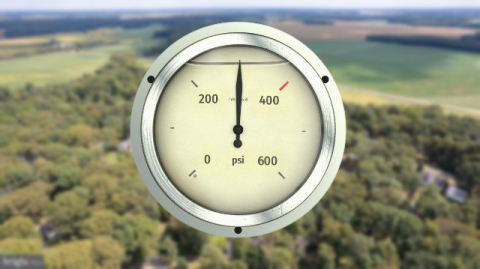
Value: value=300 unit=psi
